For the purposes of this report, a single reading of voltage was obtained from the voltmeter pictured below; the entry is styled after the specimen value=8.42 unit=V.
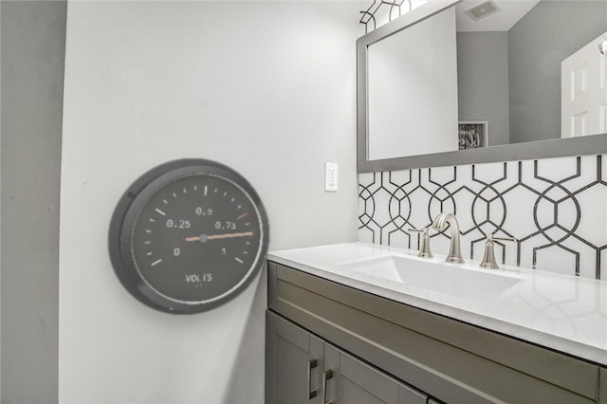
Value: value=0.85 unit=V
